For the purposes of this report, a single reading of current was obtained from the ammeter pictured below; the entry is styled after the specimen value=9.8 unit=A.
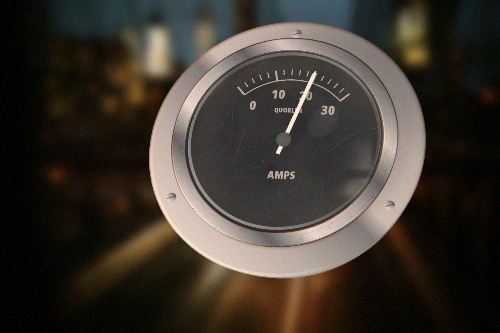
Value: value=20 unit=A
